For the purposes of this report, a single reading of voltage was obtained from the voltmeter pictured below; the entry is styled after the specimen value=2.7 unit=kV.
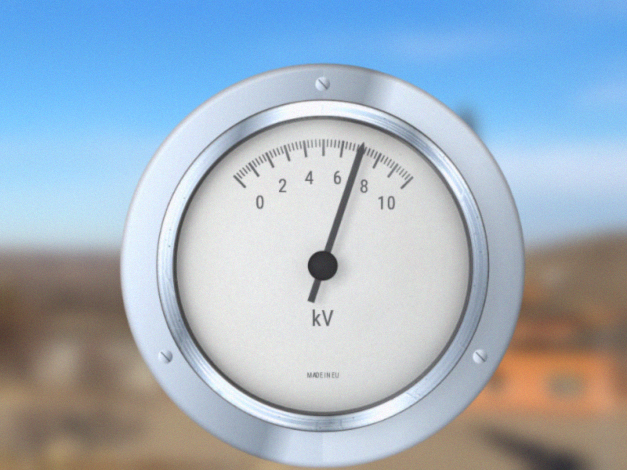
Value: value=7 unit=kV
